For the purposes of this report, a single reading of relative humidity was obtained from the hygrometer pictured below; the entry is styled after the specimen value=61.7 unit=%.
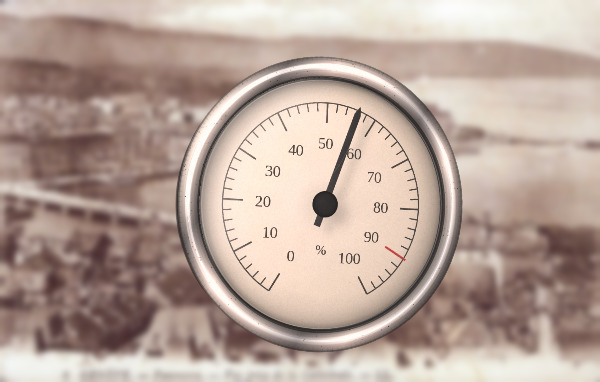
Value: value=56 unit=%
